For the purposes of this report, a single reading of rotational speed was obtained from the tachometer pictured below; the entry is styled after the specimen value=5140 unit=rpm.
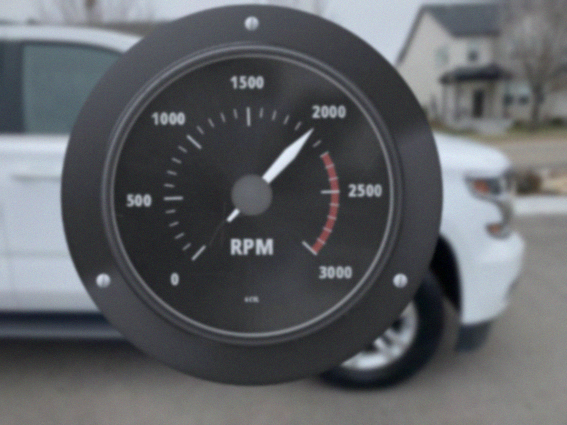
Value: value=2000 unit=rpm
